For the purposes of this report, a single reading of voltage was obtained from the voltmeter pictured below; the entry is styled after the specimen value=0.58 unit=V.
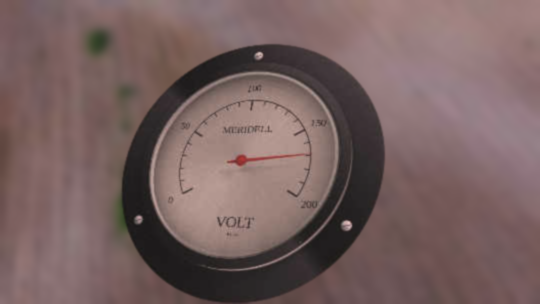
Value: value=170 unit=V
